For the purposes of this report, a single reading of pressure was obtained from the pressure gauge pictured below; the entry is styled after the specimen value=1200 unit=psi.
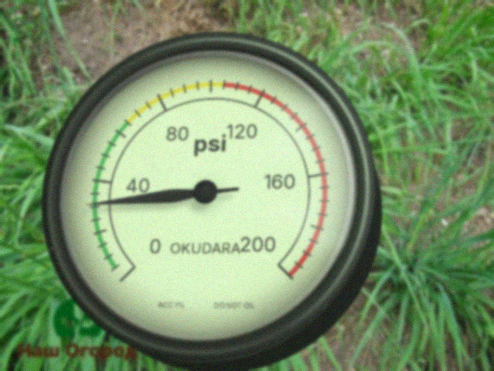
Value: value=30 unit=psi
